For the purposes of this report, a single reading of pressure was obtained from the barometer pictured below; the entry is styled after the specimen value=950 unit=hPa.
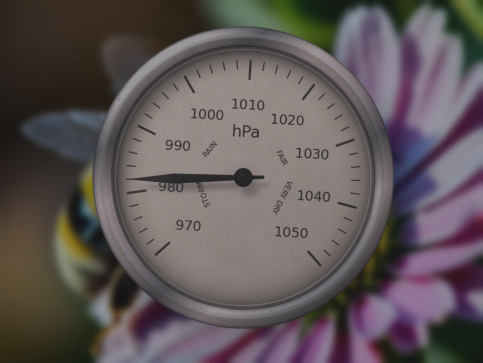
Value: value=982 unit=hPa
